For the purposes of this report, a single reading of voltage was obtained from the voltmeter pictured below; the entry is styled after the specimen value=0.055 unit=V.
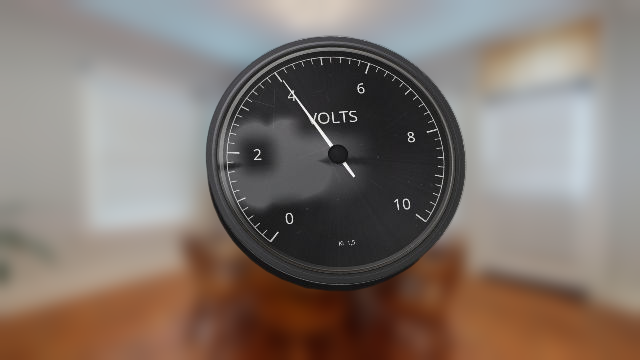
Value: value=4 unit=V
